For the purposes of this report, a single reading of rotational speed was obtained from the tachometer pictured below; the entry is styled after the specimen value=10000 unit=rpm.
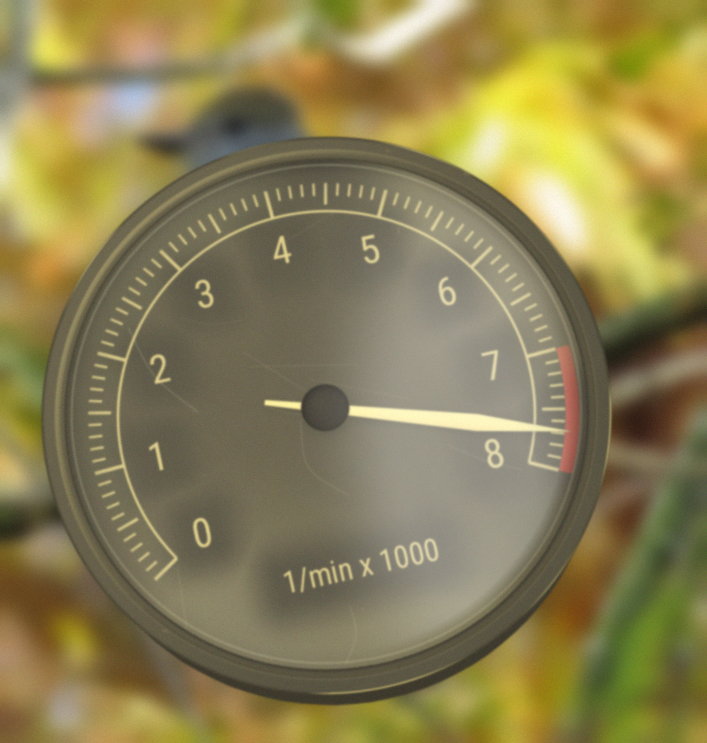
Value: value=7700 unit=rpm
